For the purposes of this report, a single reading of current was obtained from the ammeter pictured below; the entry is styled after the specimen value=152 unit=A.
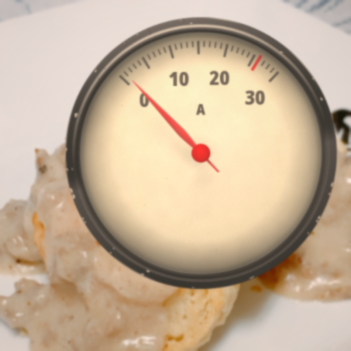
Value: value=1 unit=A
